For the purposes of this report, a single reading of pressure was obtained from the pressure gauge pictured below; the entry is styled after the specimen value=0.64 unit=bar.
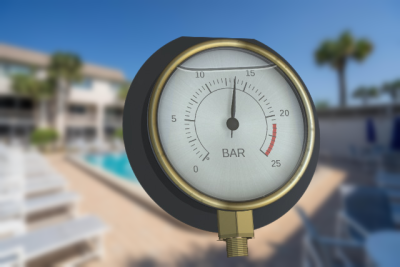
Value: value=13.5 unit=bar
